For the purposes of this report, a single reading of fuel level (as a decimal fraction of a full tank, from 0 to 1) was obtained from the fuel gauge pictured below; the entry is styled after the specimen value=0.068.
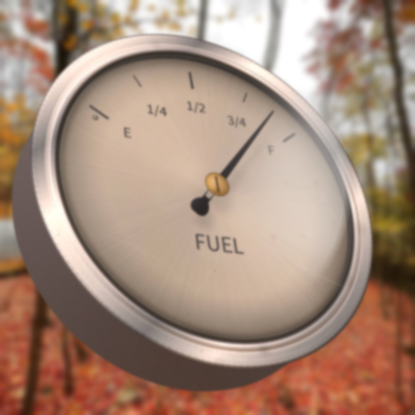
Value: value=0.875
